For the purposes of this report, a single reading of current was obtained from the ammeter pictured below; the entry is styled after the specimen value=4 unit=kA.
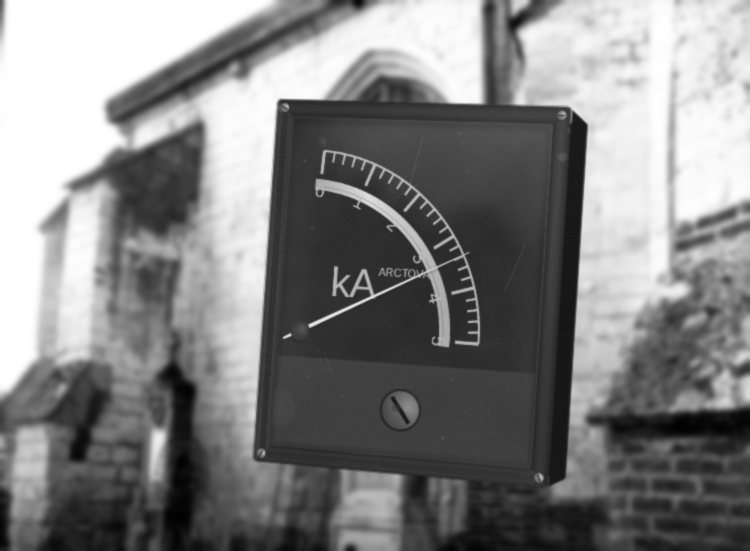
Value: value=3.4 unit=kA
